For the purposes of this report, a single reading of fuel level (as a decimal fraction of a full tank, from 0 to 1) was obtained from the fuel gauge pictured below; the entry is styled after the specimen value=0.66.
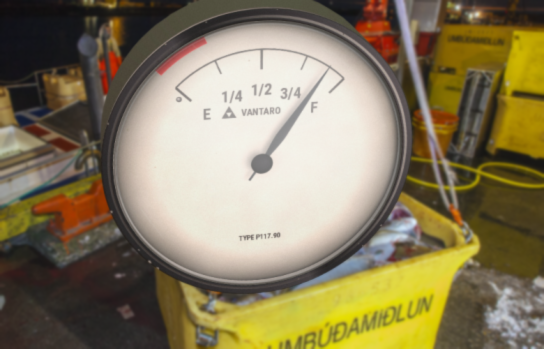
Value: value=0.875
